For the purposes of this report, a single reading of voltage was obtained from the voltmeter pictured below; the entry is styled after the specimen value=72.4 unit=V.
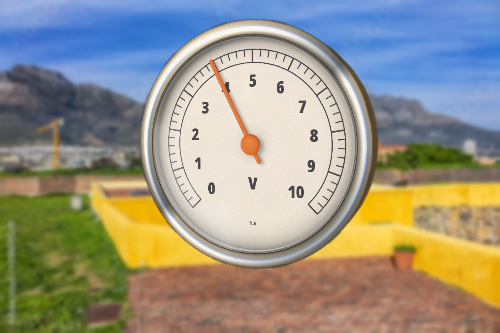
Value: value=4 unit=V
